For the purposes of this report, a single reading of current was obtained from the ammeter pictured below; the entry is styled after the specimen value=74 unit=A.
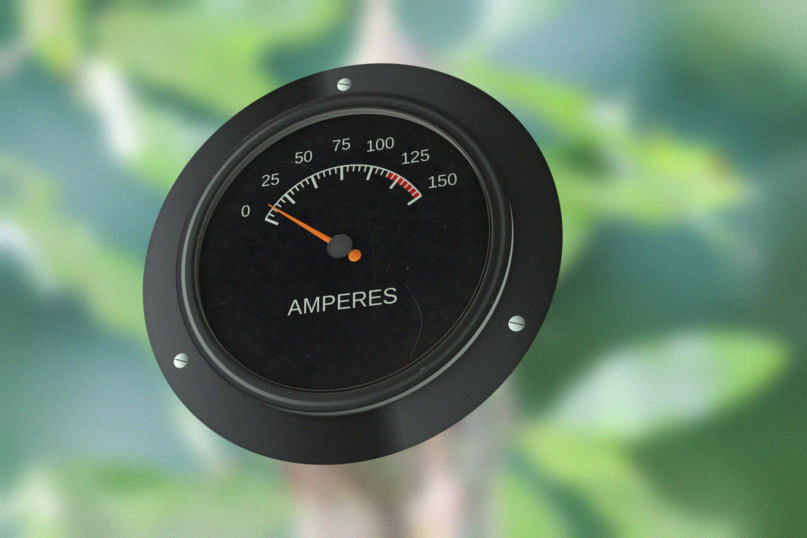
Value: value=10 unit=A
